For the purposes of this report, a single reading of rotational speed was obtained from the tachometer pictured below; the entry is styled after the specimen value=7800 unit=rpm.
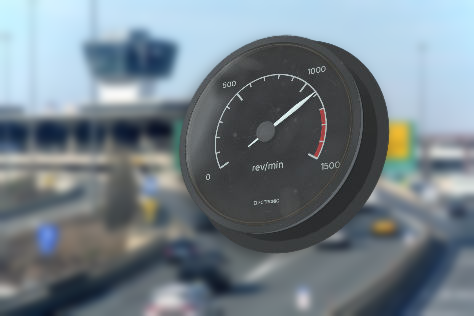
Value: value=1100 unit=rpm
